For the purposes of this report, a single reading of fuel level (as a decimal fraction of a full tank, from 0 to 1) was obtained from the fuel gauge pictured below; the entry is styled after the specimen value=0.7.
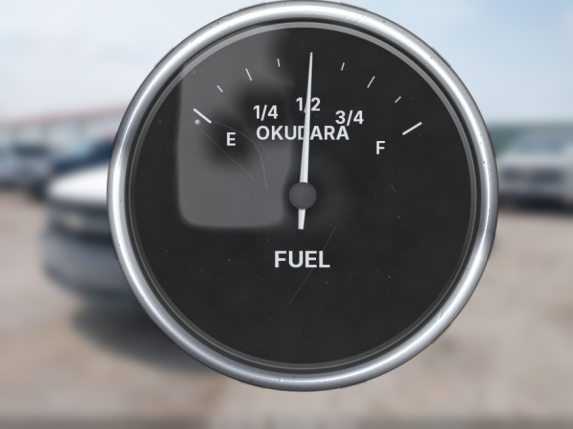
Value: value=0.5
